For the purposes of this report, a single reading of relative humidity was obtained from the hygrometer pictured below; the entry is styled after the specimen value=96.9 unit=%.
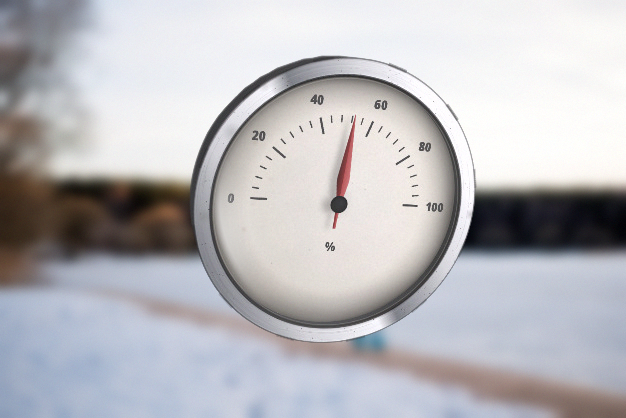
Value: value=52 unit=%
